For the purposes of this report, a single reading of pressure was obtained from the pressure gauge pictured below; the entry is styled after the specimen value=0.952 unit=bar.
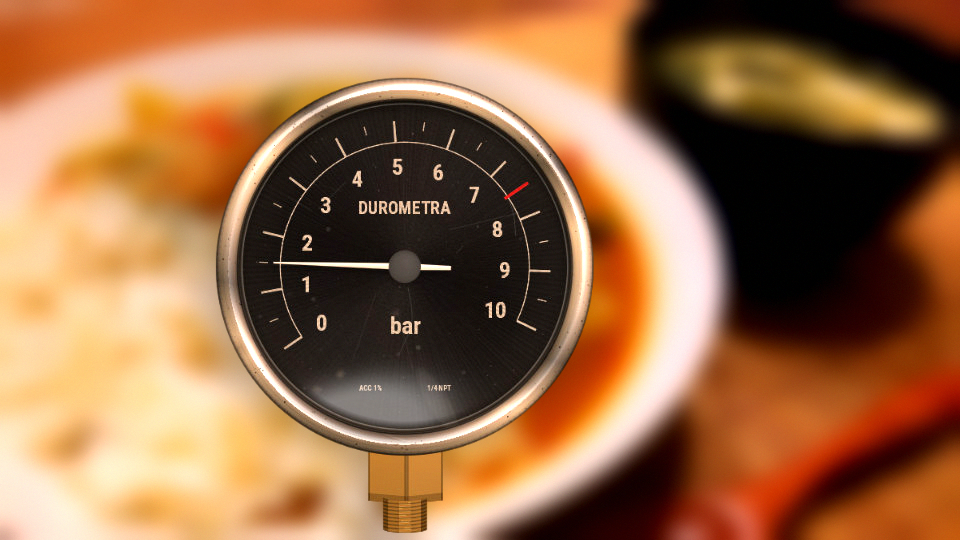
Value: value=1.5 unit=bar
